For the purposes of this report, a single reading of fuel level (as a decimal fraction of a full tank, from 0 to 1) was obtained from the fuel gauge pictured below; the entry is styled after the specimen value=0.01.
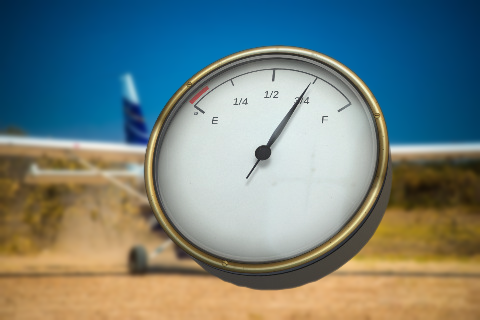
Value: value=0.75
